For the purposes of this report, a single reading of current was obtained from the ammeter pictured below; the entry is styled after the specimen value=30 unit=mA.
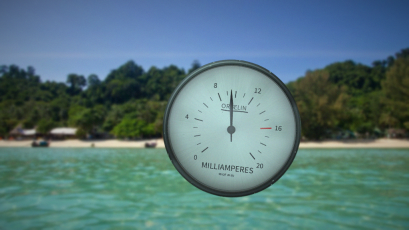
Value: value=9.5 unit=mA
